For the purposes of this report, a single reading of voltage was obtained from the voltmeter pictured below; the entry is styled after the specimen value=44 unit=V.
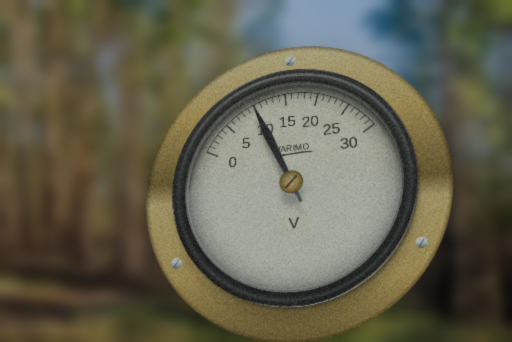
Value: value=10 unit=V
